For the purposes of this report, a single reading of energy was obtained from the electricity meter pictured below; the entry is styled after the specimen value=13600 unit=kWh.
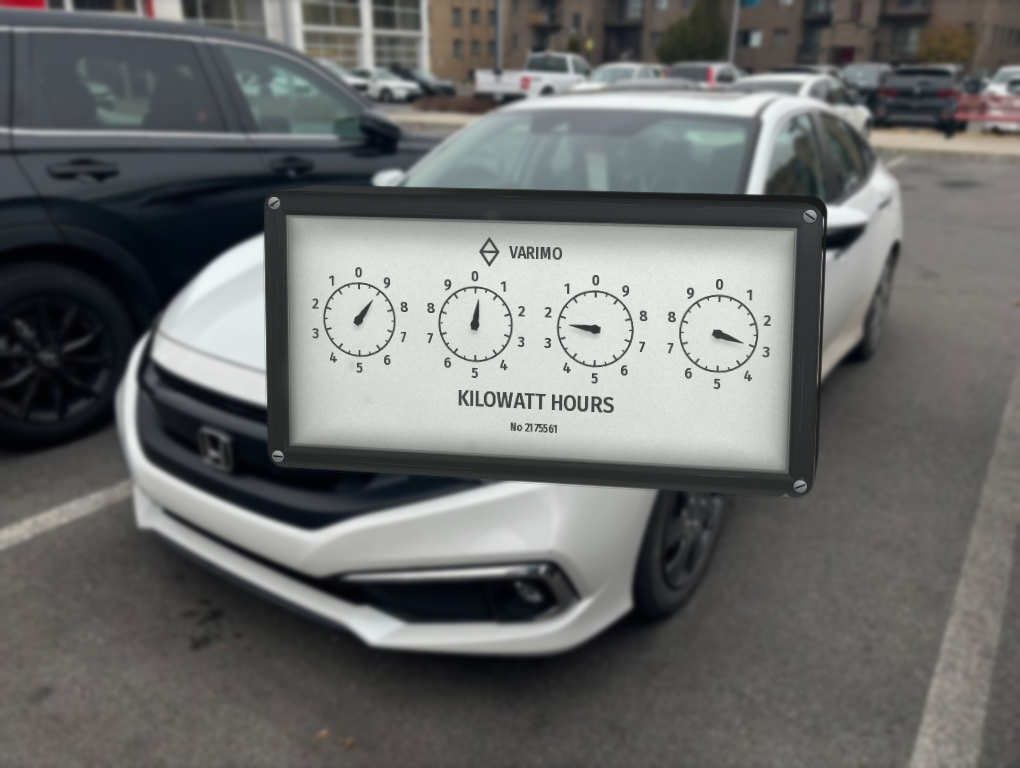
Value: value=9023 unit=kWh
